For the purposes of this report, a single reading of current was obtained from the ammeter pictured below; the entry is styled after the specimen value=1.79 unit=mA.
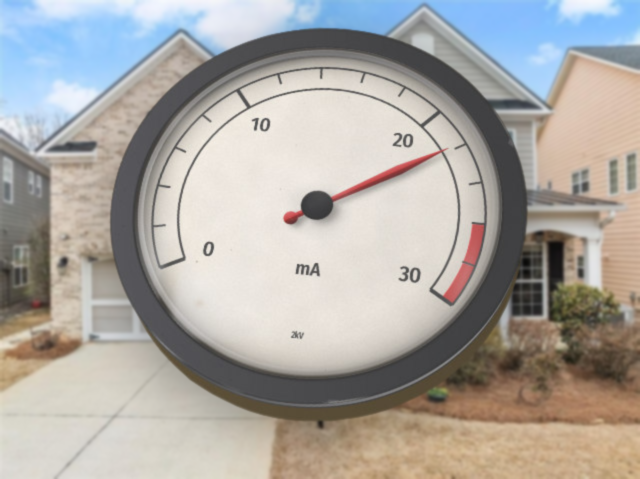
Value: value=22 unit=mA
